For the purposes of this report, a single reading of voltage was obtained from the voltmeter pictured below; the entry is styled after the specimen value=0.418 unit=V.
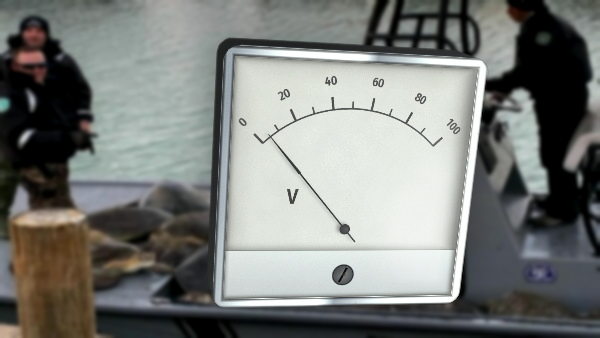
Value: value=5 unit=V
